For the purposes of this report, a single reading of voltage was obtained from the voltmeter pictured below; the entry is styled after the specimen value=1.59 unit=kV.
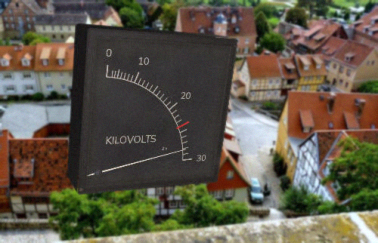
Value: value=28 unit=kV
